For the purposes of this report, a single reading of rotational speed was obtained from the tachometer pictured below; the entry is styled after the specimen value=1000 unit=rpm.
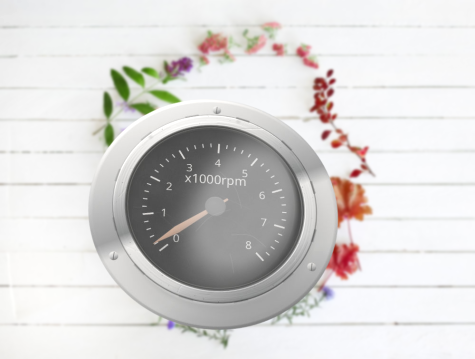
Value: value=200 unit=rpm
